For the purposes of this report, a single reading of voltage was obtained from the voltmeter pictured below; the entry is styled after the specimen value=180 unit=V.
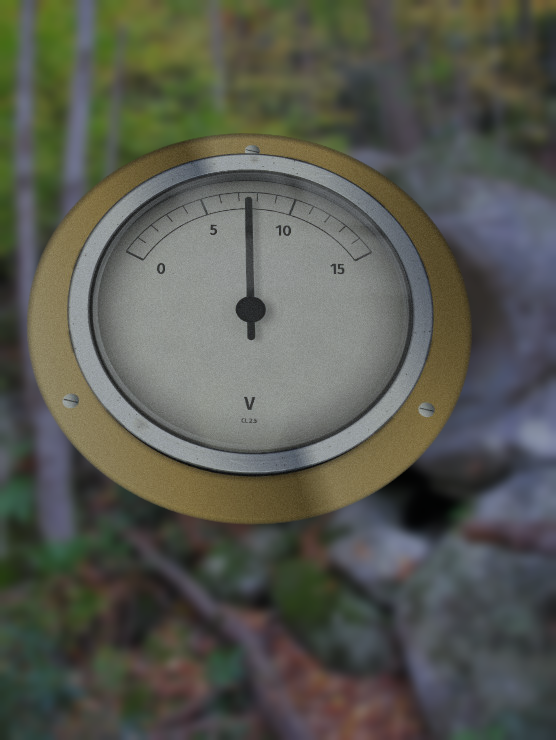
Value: value=7.5 unit=V
